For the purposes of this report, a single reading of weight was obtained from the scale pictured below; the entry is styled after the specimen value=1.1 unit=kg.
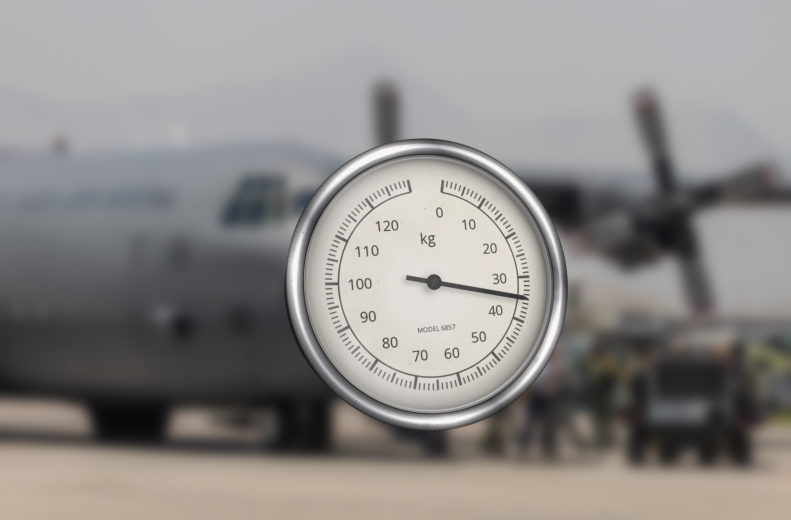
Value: value=35 unit=kg
